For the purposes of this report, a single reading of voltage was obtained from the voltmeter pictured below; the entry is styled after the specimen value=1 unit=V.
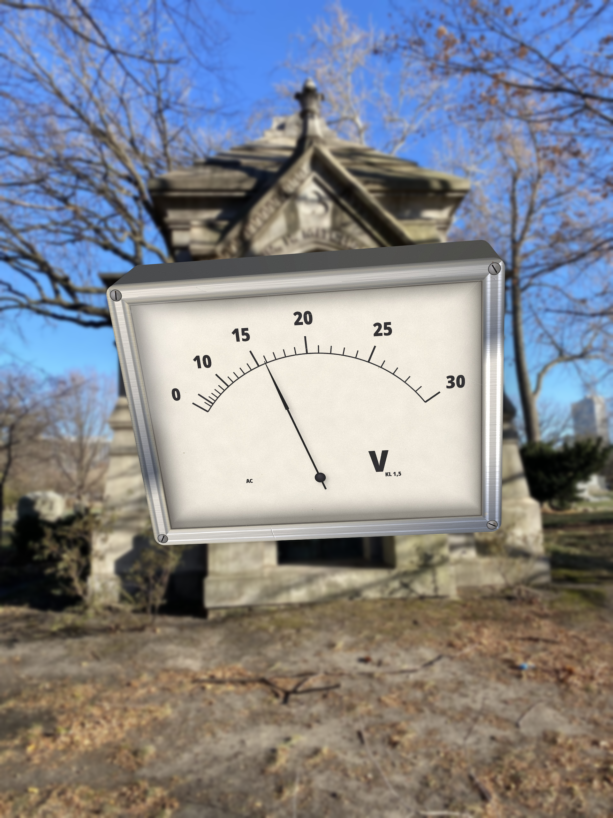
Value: value=16 unit=V
